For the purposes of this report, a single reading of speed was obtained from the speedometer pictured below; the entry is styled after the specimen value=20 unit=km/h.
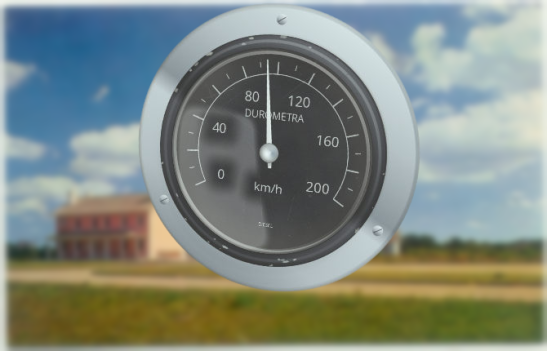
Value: value=95 unit=km/h
